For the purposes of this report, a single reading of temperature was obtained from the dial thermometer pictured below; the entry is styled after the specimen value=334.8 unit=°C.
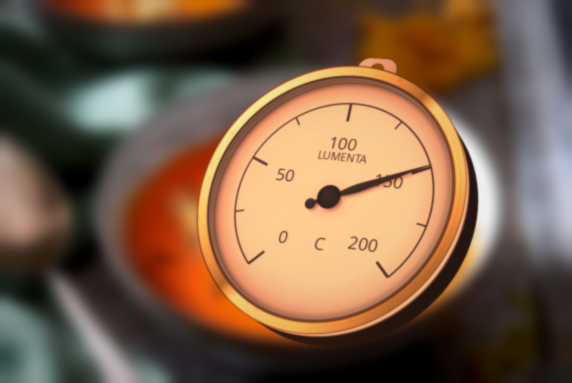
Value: value=150 unit=°C
